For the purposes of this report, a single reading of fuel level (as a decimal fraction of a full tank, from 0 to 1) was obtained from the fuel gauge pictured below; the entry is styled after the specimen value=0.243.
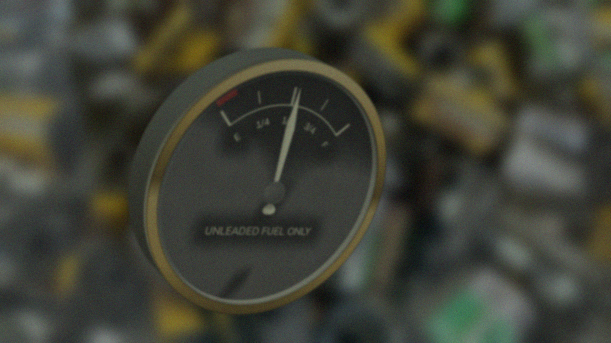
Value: value=0.5
